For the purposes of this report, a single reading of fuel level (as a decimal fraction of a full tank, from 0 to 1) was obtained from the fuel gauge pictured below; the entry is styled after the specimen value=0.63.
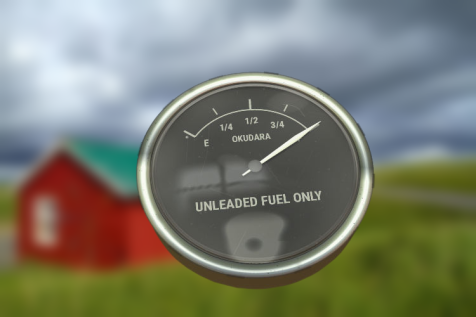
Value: value=1
